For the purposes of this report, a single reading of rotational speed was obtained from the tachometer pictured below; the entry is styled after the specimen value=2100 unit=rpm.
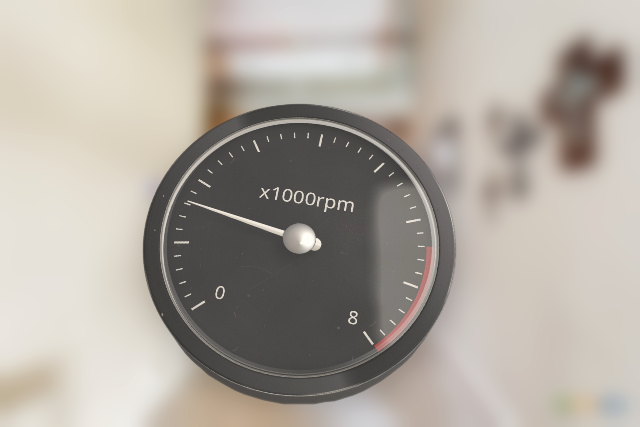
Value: value=1600 unit=rpm
